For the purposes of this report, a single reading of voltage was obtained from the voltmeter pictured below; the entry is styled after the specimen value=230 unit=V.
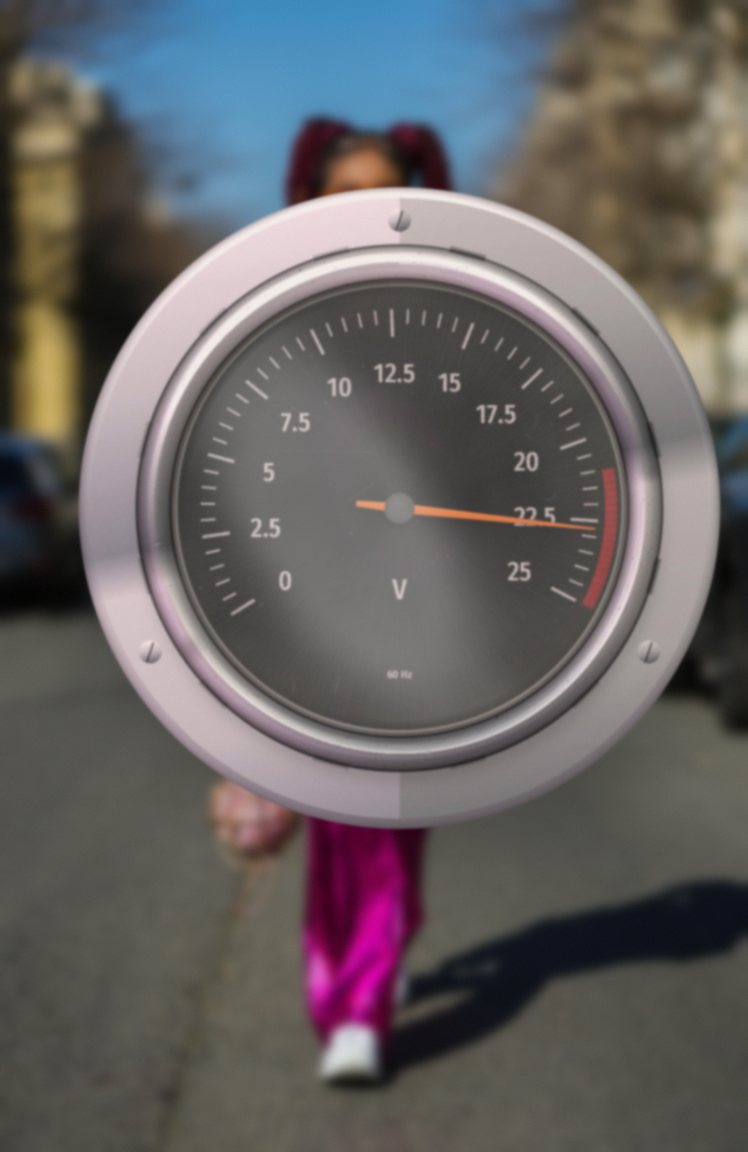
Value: value=22.75 unit=V
